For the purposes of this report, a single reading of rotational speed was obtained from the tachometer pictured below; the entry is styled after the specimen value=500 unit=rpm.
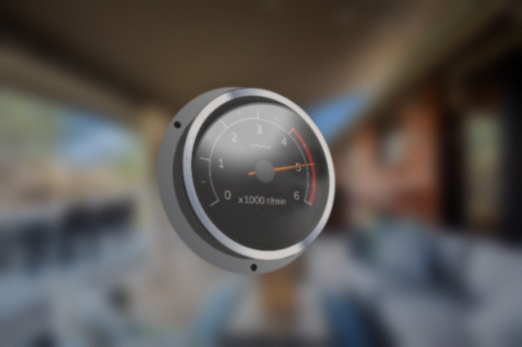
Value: value=5000 unit=rpm
